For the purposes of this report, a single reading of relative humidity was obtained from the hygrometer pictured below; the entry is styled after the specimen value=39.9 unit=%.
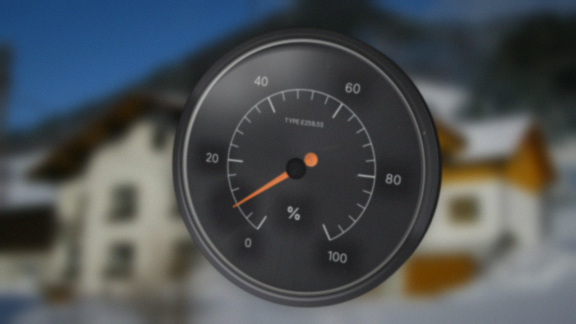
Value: value=8 unit=%
